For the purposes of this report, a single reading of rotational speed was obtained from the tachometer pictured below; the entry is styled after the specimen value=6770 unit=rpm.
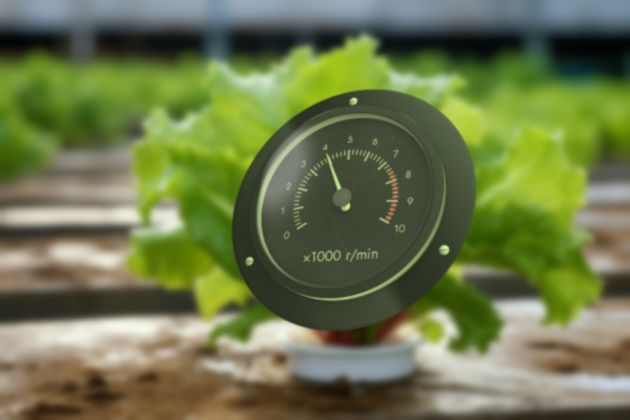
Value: value=4000 unit=rpm
